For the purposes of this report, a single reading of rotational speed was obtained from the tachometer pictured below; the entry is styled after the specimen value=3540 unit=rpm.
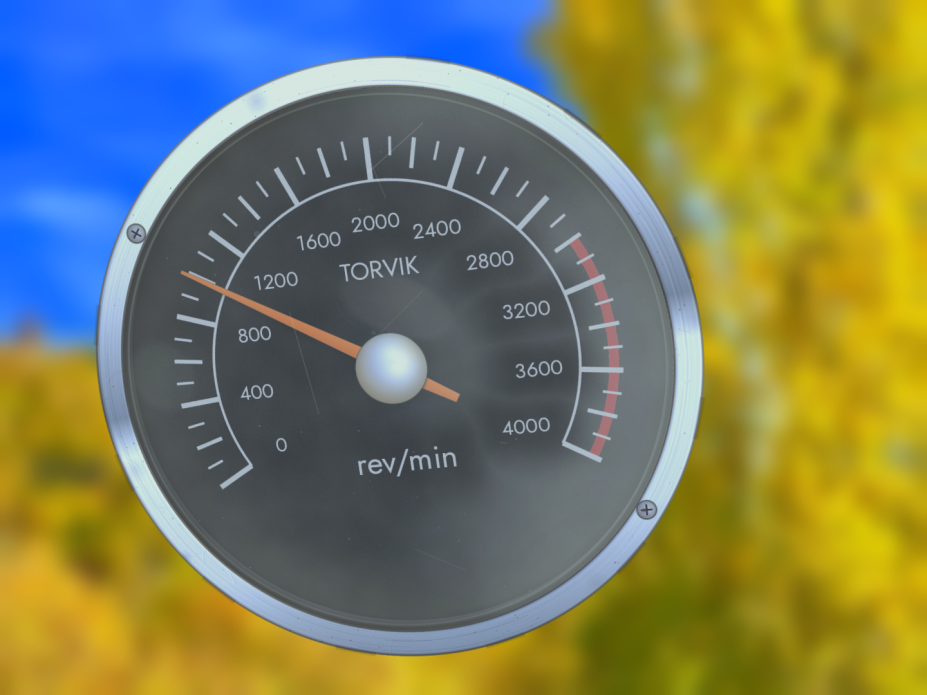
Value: value=1000 unit=rpm
